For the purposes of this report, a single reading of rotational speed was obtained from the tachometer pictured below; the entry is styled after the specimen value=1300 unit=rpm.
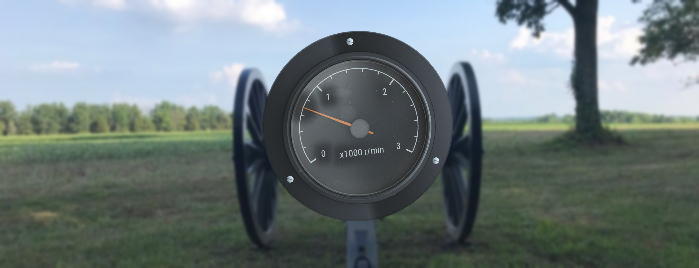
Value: value=700 unit=rpm
